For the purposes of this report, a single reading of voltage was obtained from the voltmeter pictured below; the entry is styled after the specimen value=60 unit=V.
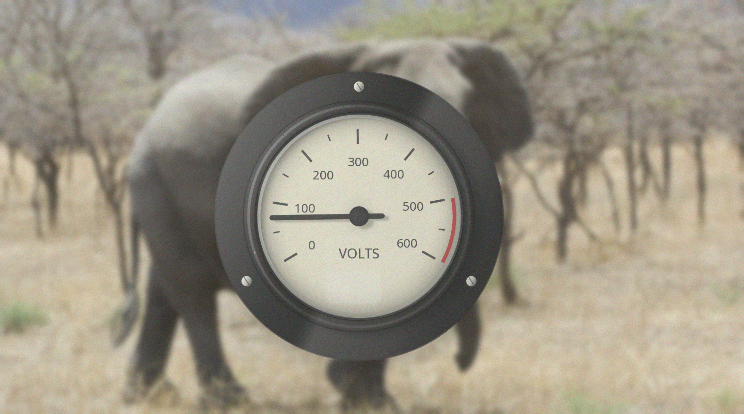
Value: value=75 unit=V
